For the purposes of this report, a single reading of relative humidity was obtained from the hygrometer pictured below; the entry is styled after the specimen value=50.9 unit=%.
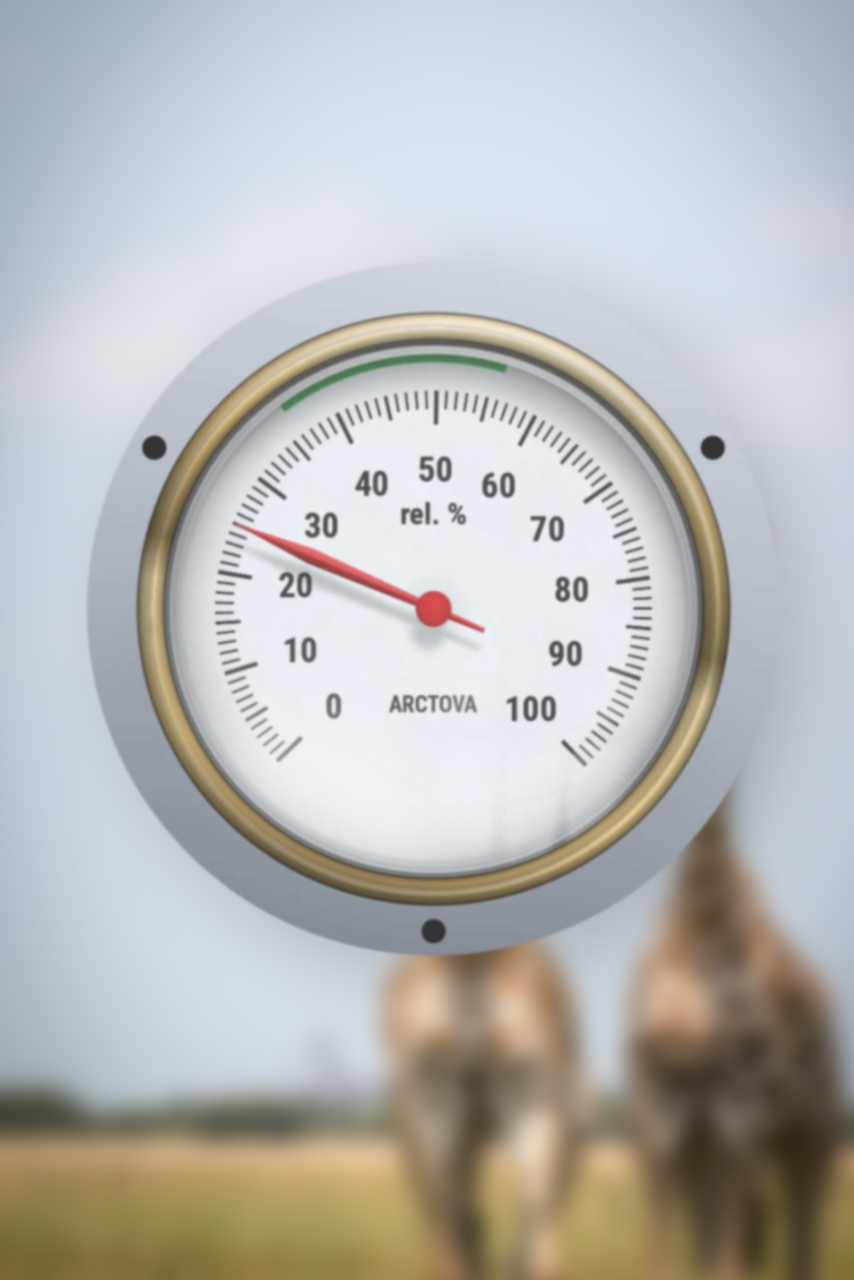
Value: value=25 unit=%
